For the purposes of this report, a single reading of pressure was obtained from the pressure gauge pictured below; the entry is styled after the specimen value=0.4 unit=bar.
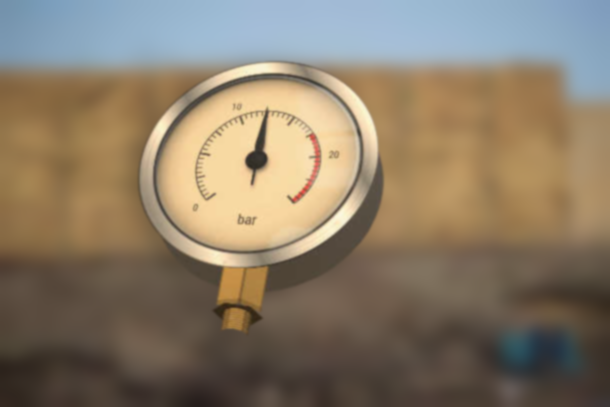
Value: value=12.5 unit=bar
